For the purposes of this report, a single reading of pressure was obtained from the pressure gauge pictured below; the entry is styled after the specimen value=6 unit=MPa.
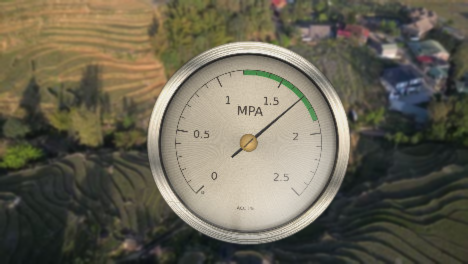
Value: value=1.7 unit=MPa
